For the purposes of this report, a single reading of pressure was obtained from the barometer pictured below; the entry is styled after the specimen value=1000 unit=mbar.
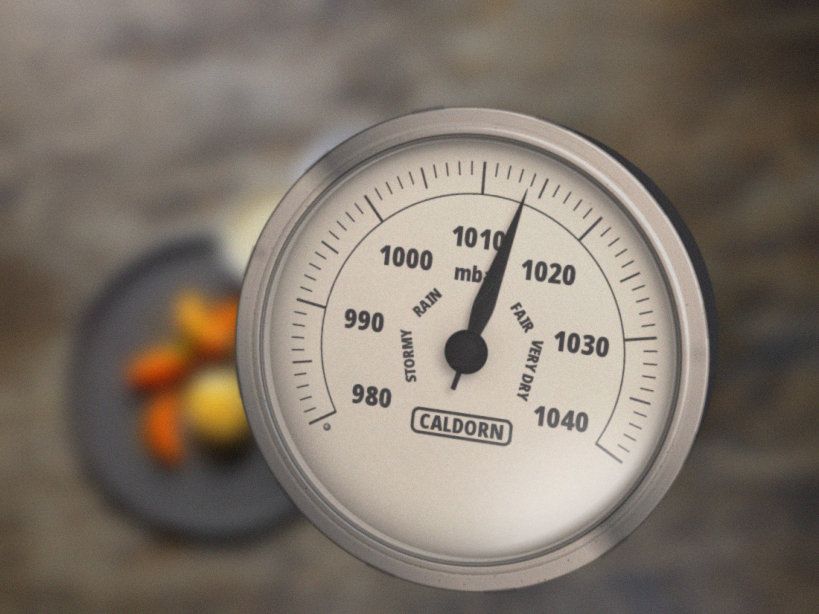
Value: value=1014 unit=mbar
